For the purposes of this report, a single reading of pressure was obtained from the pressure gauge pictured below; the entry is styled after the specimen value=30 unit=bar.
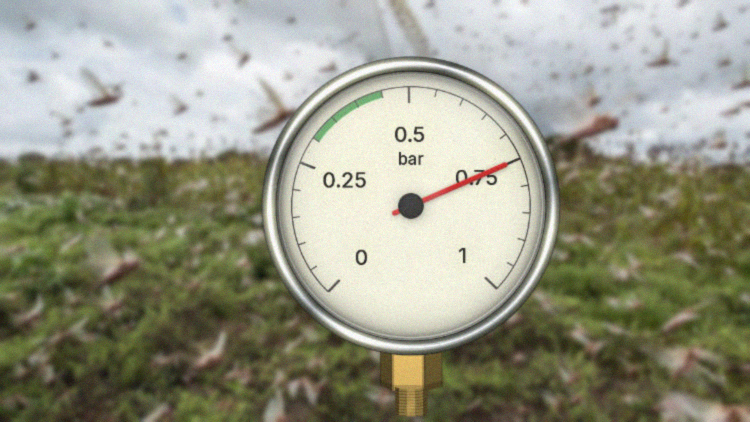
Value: value=0.75 unit=bar
